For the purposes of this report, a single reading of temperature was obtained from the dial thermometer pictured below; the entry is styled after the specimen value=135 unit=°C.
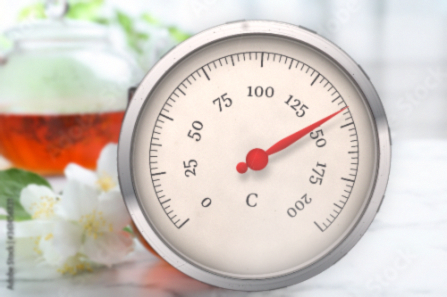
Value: value=142.5 unit=°C
